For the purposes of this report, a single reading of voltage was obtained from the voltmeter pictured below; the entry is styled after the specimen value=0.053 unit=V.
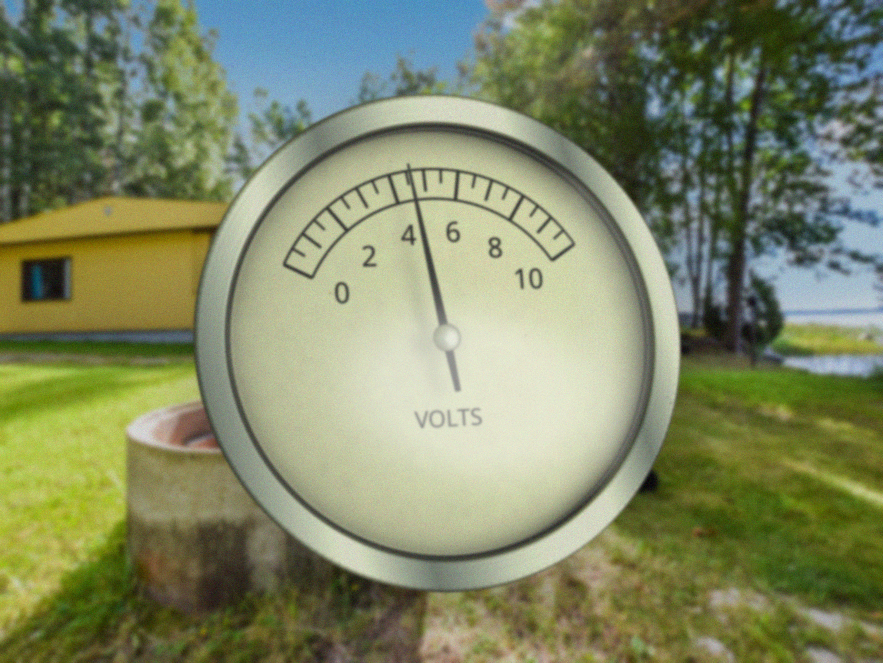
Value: value=4.5 unit=V
